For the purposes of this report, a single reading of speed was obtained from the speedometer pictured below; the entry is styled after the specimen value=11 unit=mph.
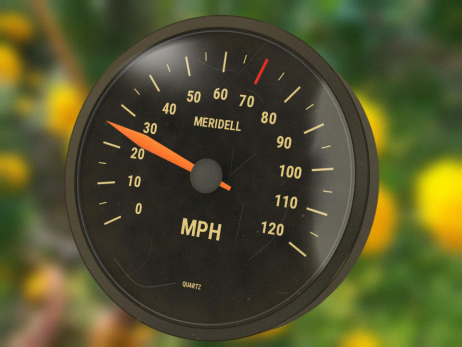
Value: value=25 unit=mph
